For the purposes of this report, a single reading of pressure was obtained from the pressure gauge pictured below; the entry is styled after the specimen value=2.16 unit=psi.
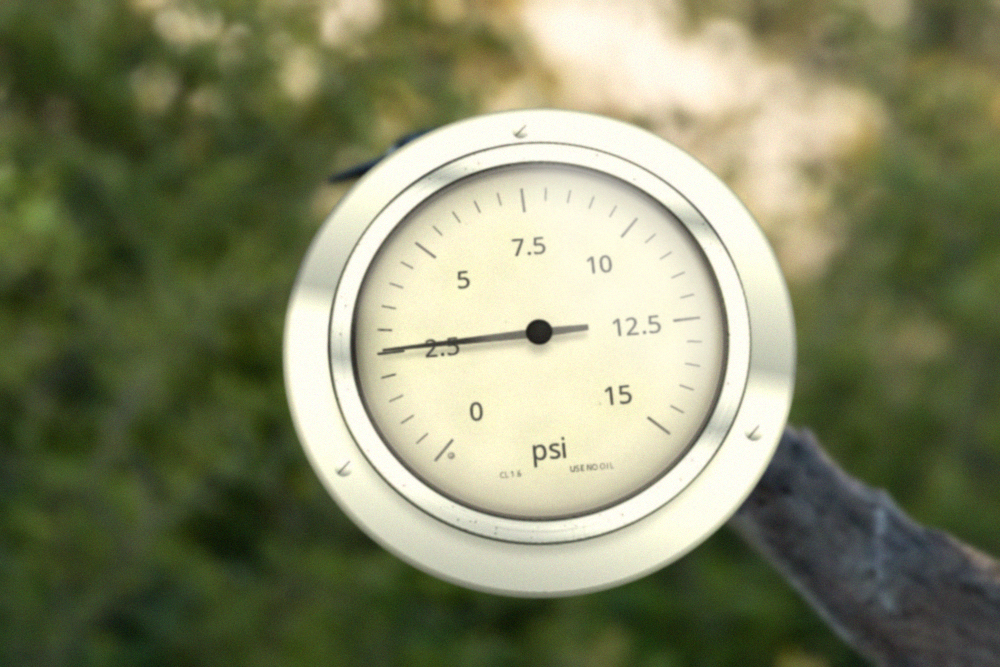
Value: value=2.5 unit=psi
